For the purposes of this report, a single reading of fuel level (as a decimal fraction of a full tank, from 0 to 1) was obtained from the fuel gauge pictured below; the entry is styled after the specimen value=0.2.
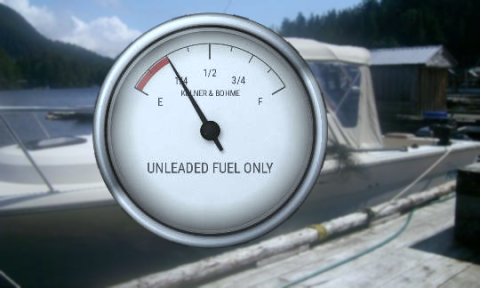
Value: value=0.25
